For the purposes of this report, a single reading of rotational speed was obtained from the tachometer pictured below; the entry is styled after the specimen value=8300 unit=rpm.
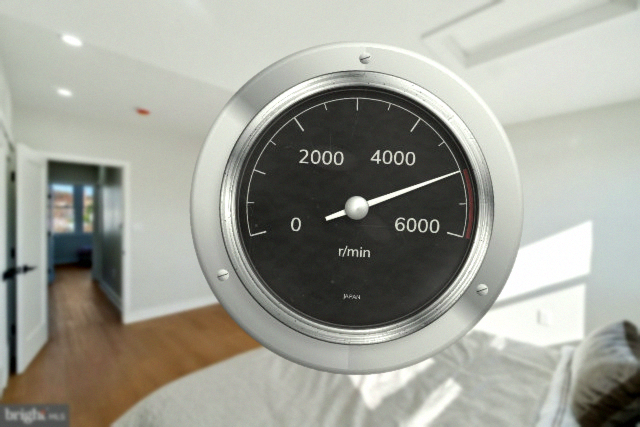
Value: value=5000 unit=rpm
